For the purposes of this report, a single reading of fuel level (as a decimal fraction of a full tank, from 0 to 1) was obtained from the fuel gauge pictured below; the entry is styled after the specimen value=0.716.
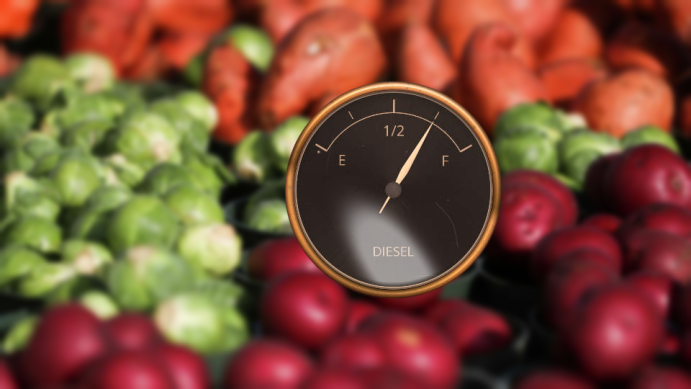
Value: value=0.75
